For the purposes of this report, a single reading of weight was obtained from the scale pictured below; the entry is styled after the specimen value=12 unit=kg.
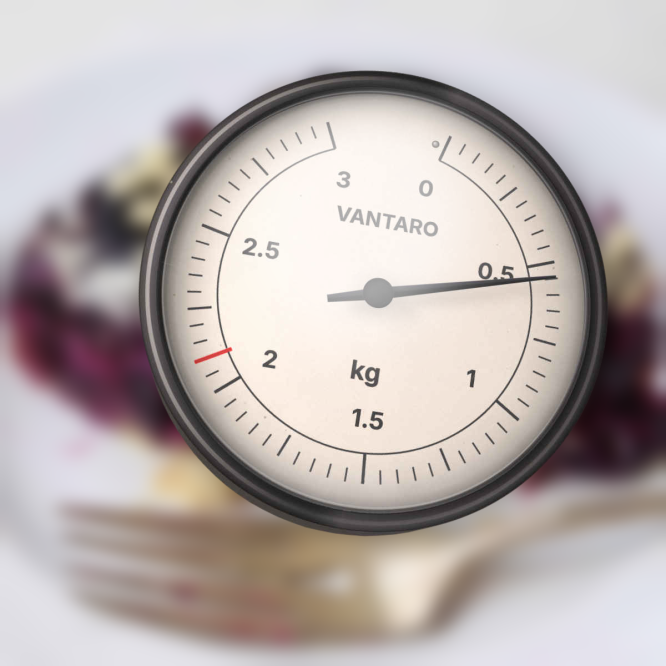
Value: value=0.55 unit=kg
